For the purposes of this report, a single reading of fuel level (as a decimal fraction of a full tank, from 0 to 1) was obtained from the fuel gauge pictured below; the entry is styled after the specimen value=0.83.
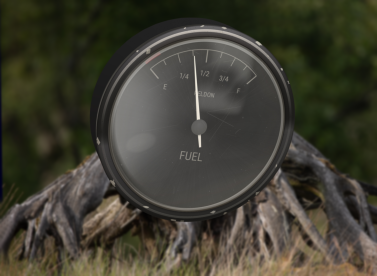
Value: value=0.375
